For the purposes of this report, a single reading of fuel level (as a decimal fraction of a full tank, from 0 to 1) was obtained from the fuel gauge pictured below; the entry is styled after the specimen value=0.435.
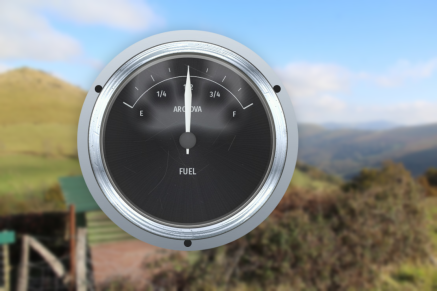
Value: value=0.5
